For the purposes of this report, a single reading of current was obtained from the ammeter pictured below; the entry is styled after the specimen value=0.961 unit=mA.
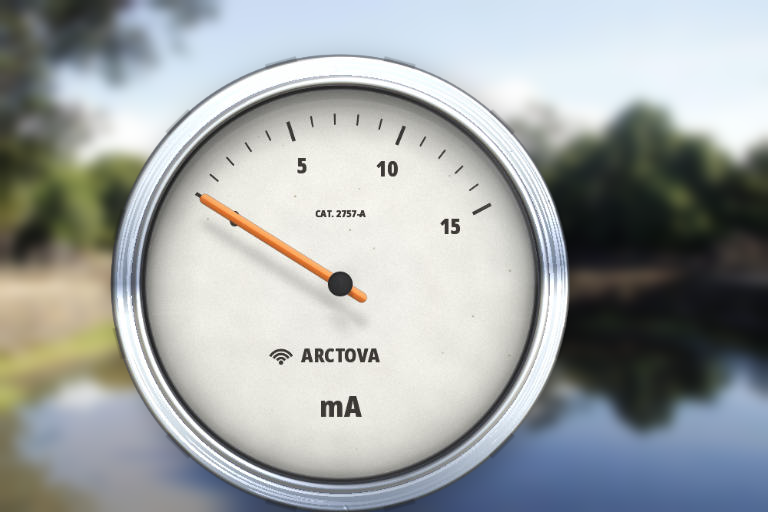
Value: value=0 unit=mA
